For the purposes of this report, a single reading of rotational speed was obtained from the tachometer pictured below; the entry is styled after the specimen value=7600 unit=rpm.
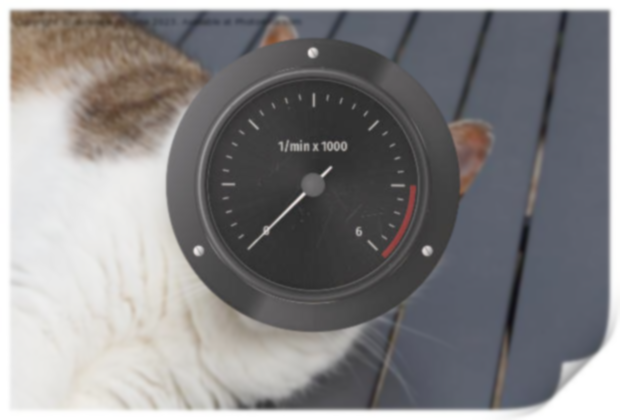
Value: value=0 unit=rpm
